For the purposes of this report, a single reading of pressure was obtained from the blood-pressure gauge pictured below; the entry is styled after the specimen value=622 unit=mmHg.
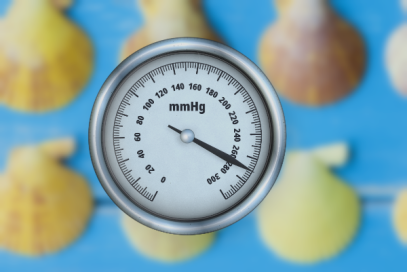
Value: value=270 unit=mmHg
